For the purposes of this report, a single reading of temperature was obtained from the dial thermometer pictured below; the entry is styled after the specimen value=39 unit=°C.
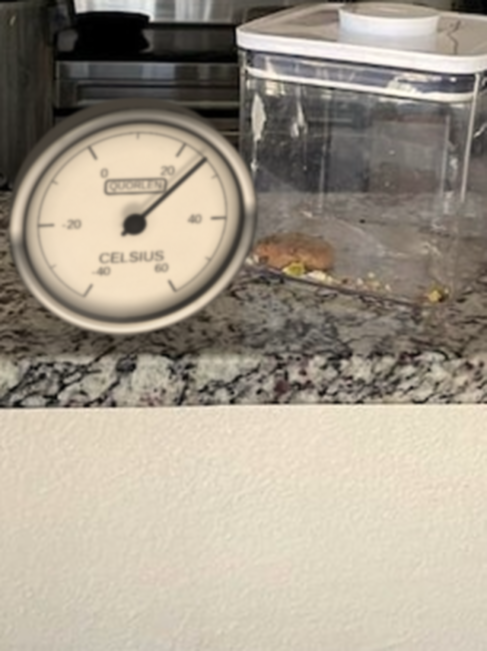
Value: value=25 unit=°C
